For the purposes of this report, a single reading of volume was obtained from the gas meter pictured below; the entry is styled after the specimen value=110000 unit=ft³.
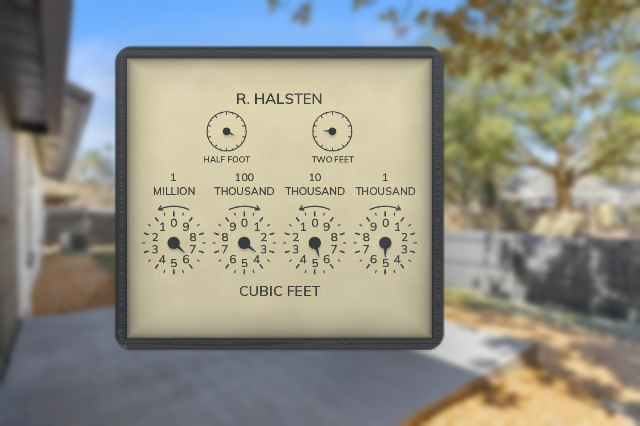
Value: value=635500 unit=ft³
